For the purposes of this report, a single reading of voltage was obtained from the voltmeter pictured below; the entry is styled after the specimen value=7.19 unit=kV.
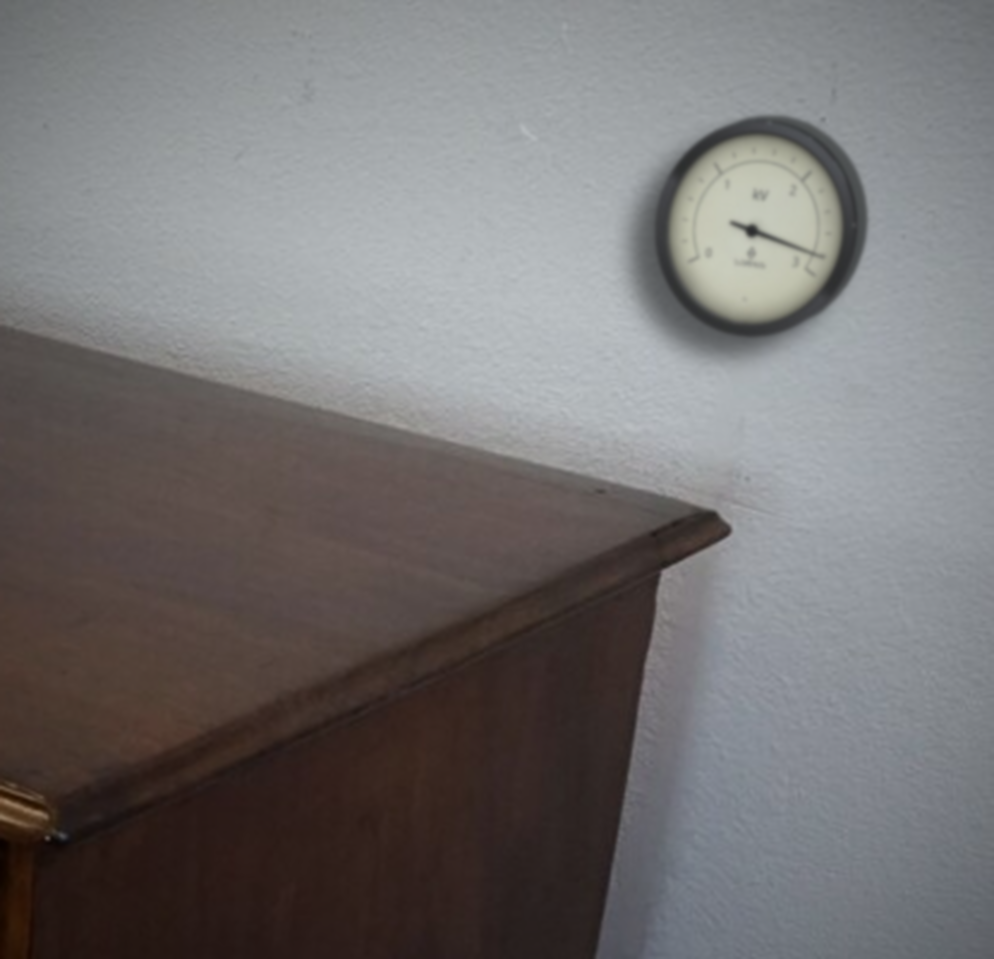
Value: value=2.8 unit=kV
